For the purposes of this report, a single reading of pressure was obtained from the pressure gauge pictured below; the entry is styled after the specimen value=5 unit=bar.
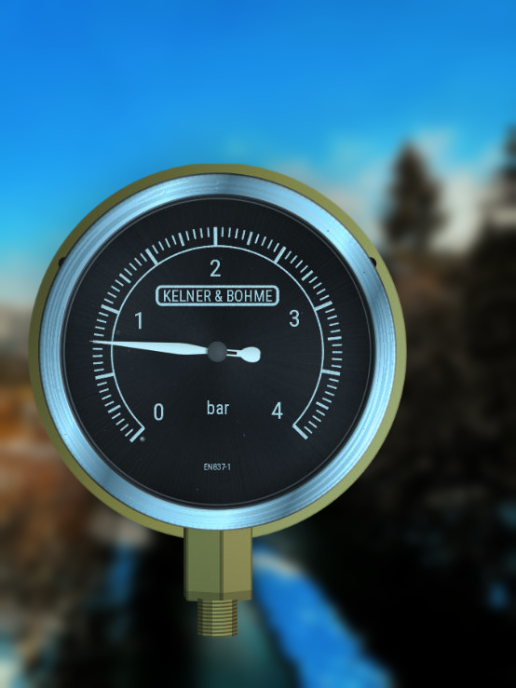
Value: value=0.75 unit=bar
